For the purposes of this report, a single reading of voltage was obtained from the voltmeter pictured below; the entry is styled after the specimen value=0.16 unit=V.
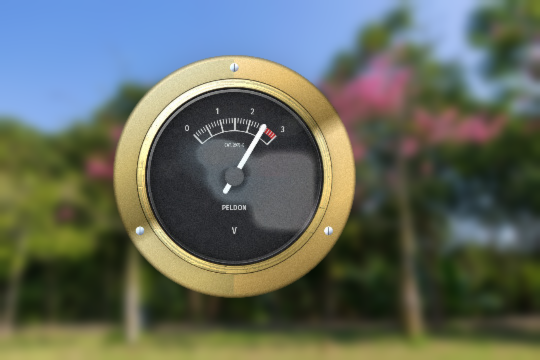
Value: value=2.5 unit=V
